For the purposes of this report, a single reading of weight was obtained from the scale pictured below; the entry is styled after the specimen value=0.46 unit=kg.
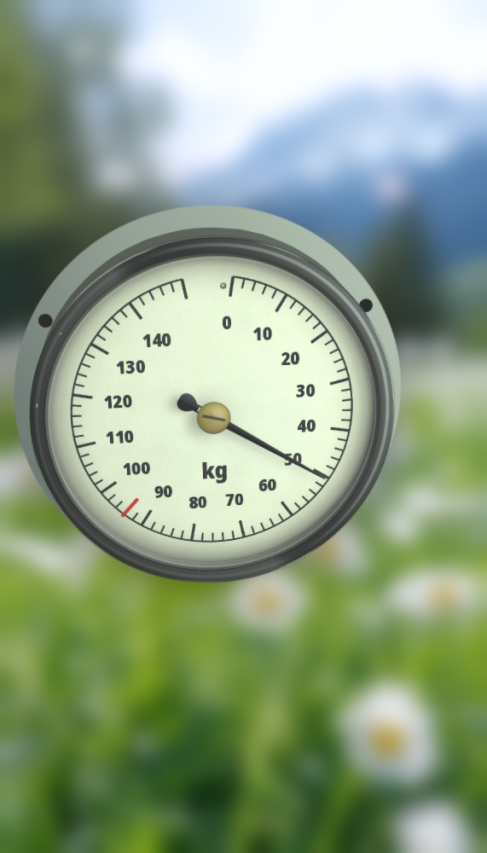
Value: value=50 unit=kg
